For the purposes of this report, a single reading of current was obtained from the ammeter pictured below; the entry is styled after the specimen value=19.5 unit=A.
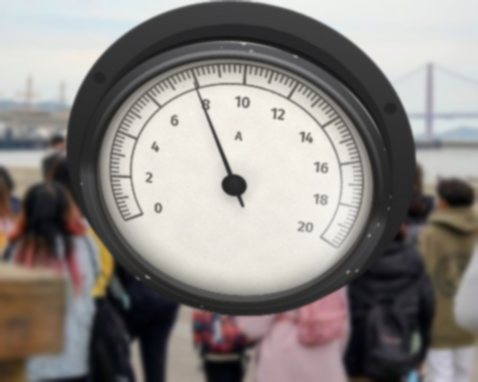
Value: value=8 unit=A
